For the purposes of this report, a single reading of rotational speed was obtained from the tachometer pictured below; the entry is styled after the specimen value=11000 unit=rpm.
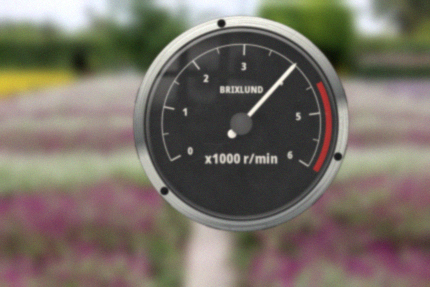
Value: value=4000 unit=rpm
